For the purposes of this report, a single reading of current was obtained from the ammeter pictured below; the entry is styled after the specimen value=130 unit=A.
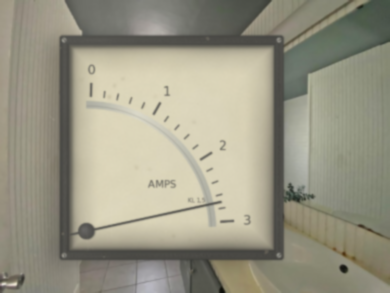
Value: value=2.7 unit=A
